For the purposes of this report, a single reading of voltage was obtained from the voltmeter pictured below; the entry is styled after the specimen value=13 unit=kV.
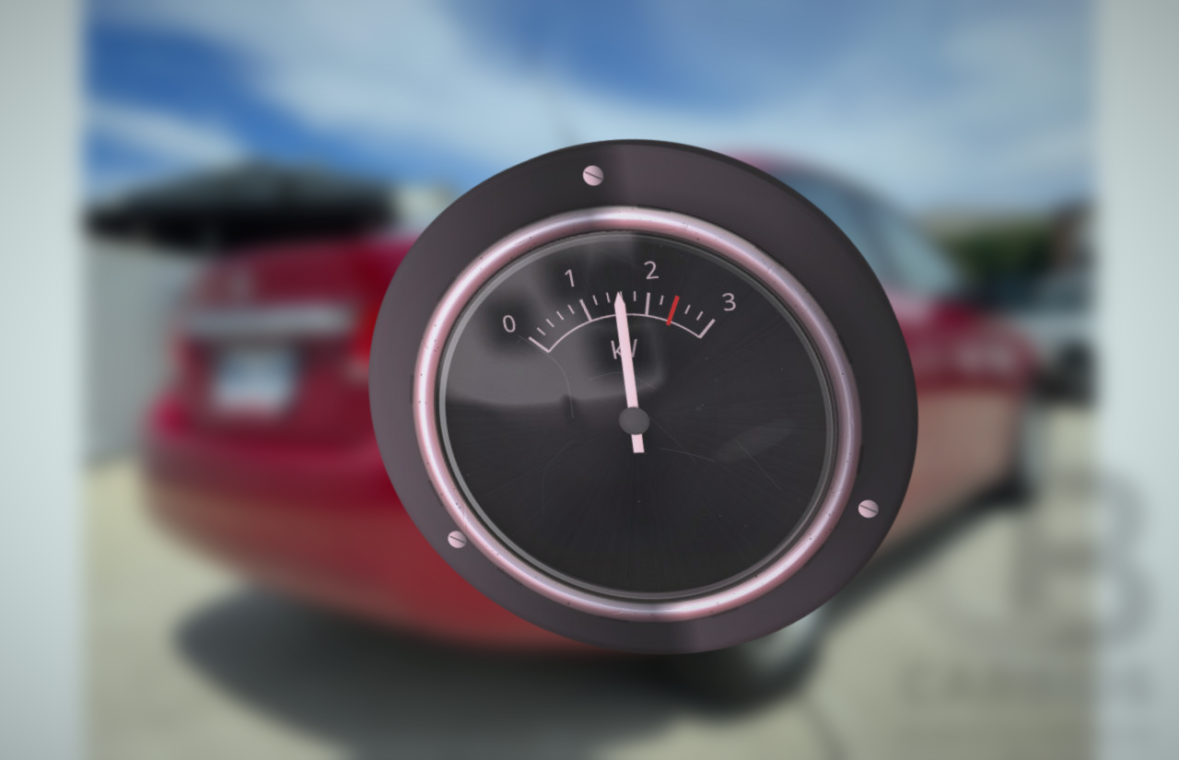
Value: value=1.6 unit=kV
